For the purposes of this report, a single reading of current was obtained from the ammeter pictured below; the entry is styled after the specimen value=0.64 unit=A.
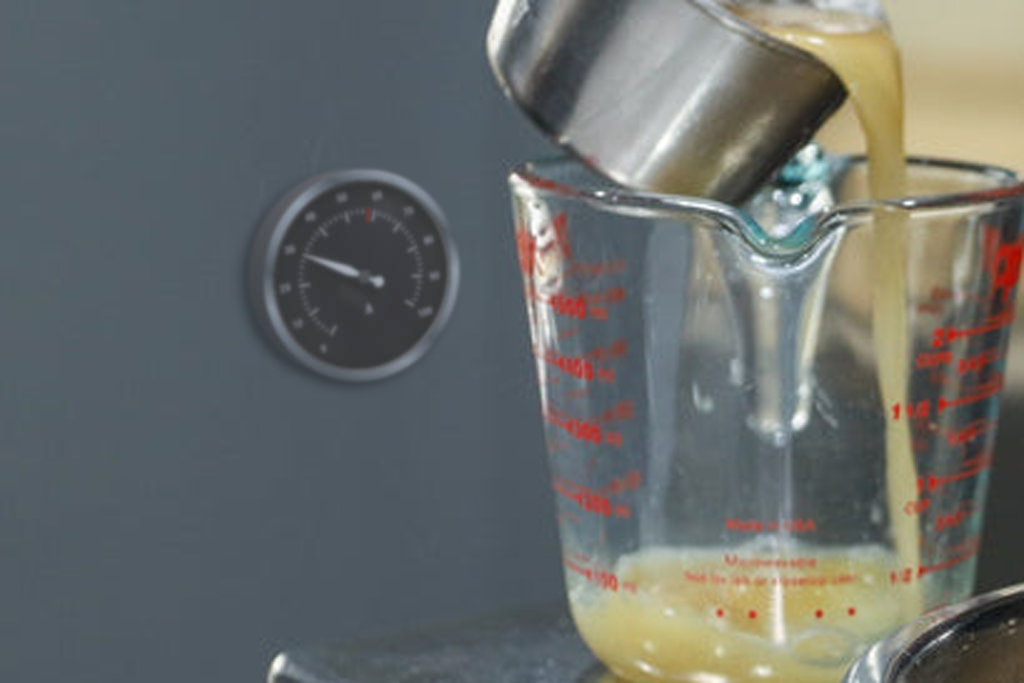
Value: value=30 unit=A
